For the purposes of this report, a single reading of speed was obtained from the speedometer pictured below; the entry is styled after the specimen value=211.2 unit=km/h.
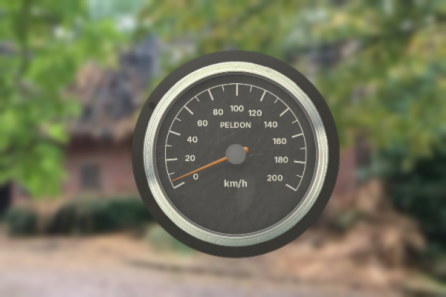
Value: value=5 unit=km/h
